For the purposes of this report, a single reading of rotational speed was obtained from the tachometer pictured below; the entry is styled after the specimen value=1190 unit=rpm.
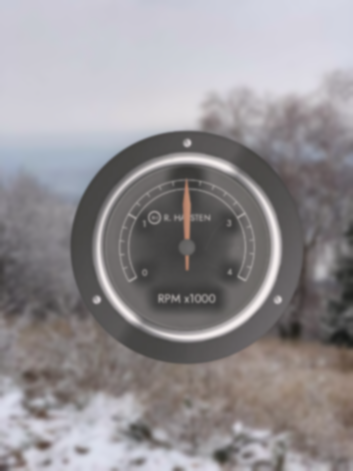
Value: value=2000 unit=rpm
